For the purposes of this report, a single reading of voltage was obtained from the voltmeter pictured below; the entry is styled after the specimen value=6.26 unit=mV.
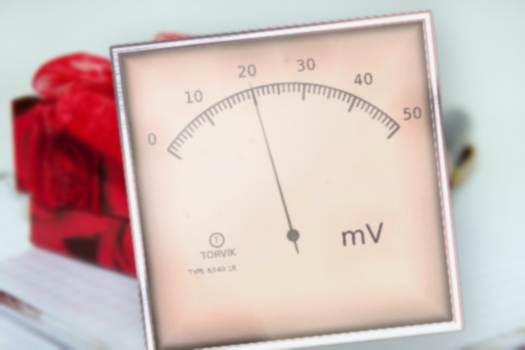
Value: value=20 unit=mV
